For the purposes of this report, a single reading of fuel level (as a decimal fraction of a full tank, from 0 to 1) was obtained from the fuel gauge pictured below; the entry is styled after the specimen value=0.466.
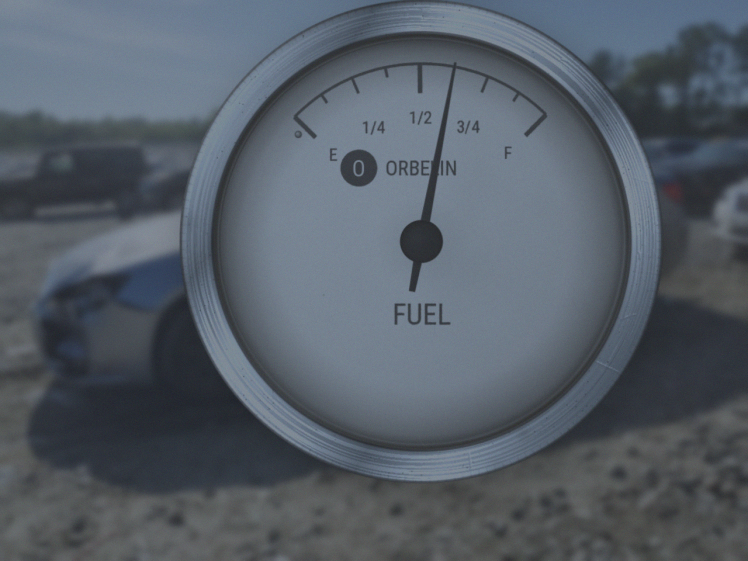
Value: value=0.625
